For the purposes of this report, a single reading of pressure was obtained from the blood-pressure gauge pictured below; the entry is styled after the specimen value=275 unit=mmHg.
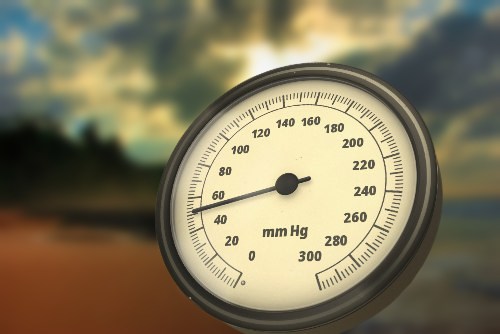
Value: value=50 unit=mmHg
